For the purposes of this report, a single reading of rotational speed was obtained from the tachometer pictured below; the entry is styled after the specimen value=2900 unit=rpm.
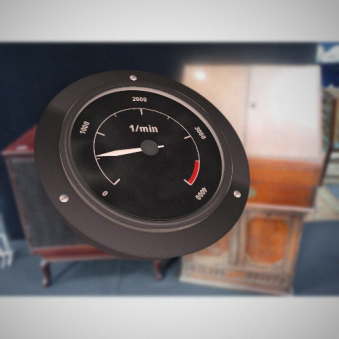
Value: value=500 unit=rpm
